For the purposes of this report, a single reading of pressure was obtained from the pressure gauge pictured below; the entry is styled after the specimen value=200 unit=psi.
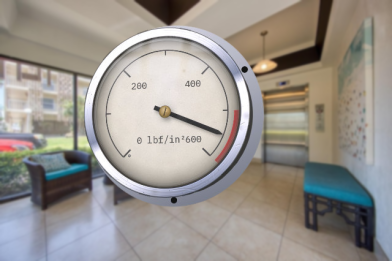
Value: value=550 unit=psi
